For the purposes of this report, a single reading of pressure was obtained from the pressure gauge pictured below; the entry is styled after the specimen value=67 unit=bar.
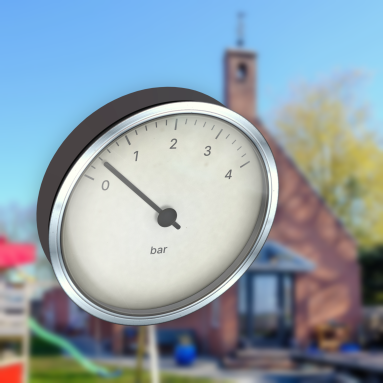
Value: value=0.4 unit=bar
